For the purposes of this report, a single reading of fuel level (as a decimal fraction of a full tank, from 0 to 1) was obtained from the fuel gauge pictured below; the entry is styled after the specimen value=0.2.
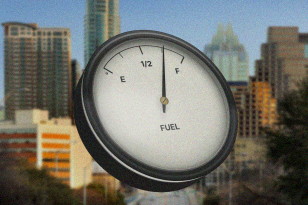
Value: value=0.75
